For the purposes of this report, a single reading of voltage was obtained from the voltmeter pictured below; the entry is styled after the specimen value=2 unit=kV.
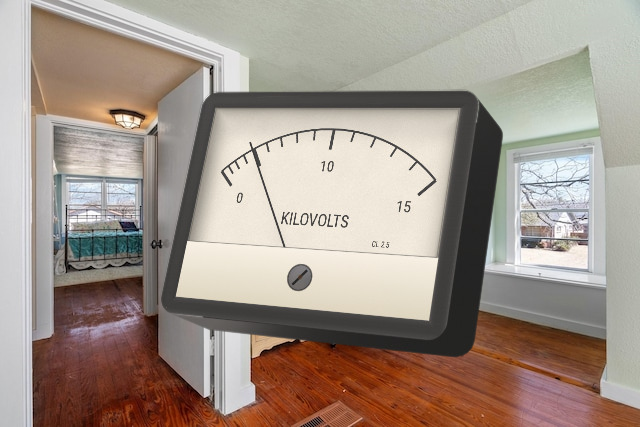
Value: value=5 unit=kV
